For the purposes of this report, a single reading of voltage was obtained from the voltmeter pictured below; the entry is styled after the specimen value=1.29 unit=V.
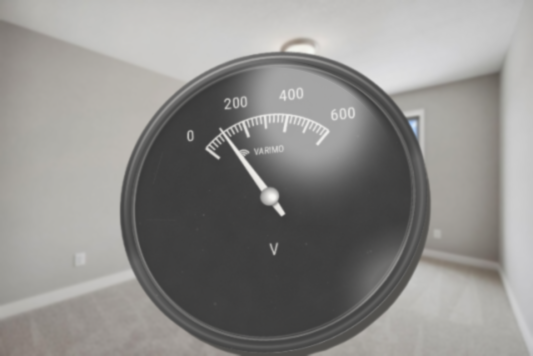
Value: value=100 unit=V
